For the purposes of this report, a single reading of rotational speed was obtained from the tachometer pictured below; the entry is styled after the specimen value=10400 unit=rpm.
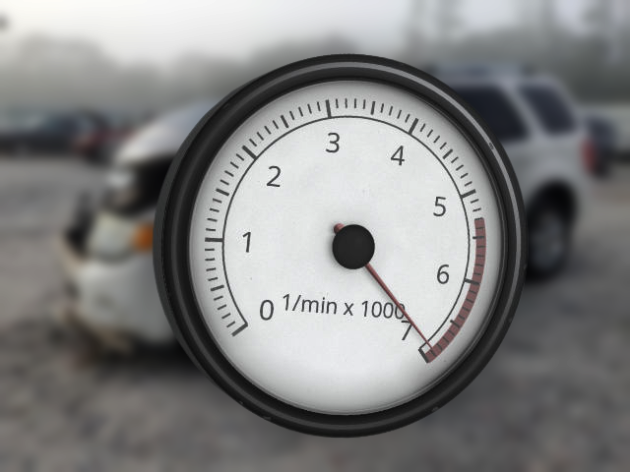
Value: value=6900 unit=rpm
